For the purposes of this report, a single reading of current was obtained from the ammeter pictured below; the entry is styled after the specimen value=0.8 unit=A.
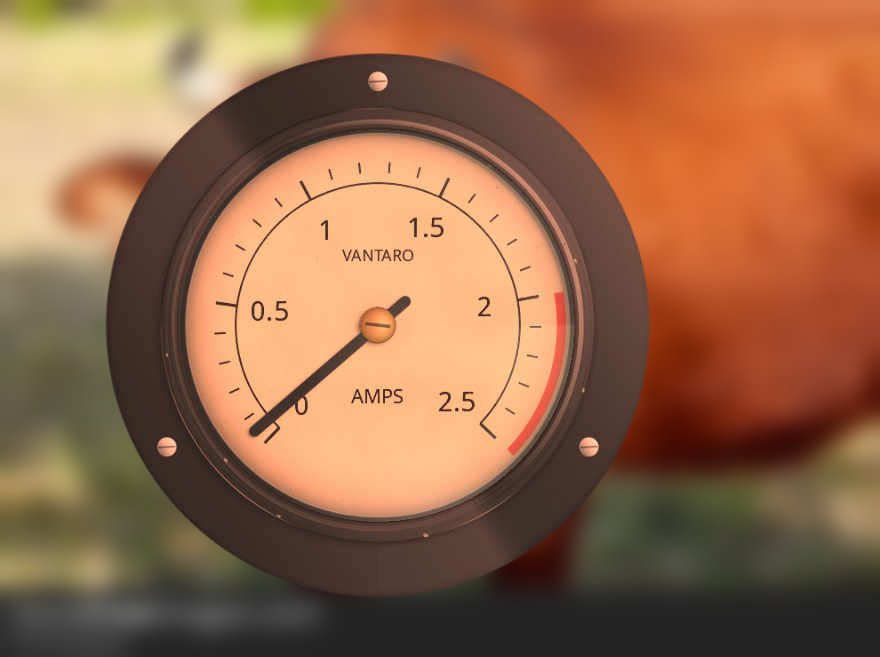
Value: value=0.05 unit=A
